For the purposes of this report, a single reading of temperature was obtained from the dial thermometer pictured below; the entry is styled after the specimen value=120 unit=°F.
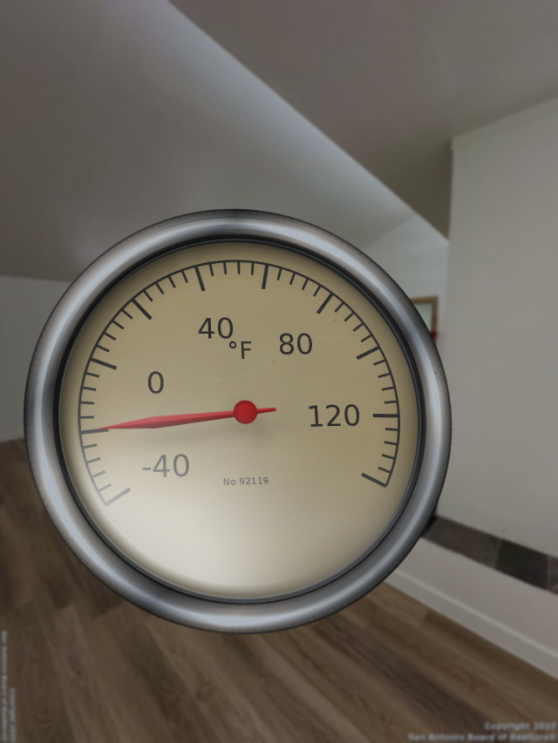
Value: value=-20 unit=°F
